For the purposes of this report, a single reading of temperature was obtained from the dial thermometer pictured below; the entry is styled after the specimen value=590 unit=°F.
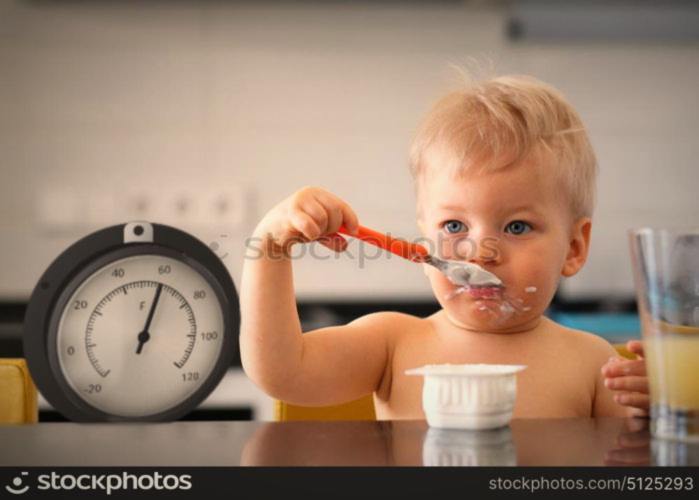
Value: value=60 unit=°F
